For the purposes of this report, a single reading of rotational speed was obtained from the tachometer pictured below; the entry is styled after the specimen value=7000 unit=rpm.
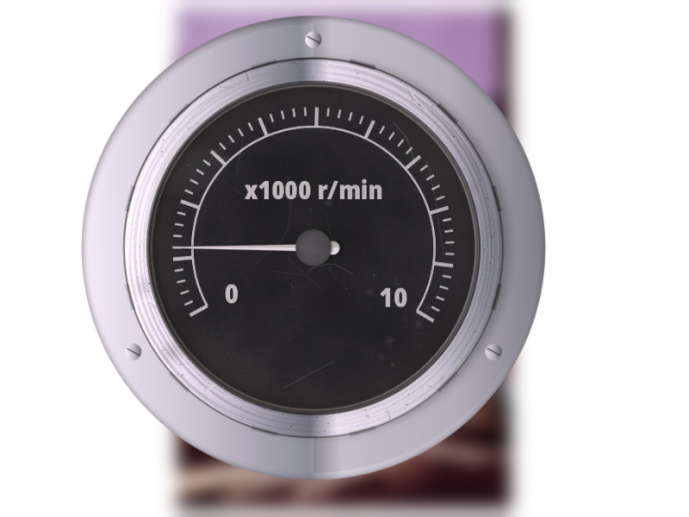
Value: value=1200 unit=rpm
